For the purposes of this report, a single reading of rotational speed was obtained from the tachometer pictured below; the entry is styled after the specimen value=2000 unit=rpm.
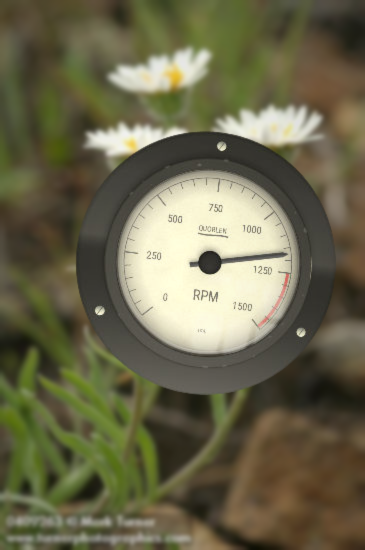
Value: value=1175 unit=rpm
